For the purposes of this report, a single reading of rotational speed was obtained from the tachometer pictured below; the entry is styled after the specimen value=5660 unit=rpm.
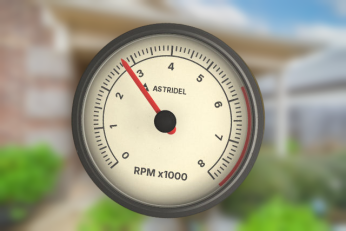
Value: value=2800 unit=rpm
